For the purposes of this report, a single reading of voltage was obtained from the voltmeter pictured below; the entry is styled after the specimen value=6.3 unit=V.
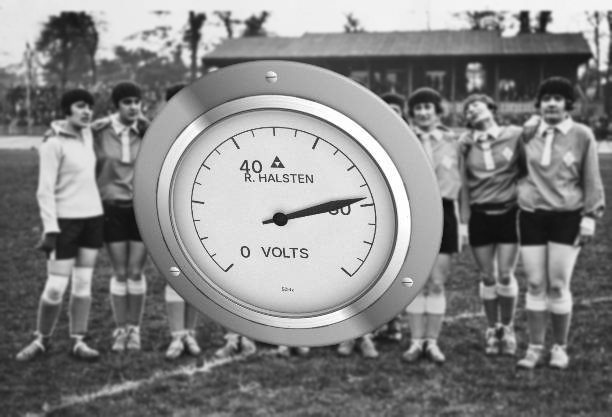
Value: value=77.5 unit=V
